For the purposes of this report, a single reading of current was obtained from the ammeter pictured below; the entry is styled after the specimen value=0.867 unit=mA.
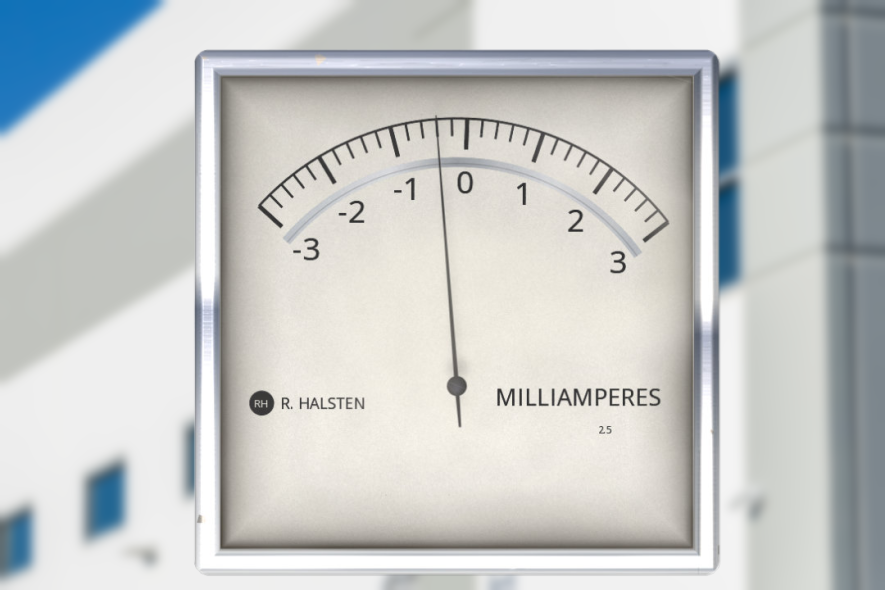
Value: value=-0.4 unit=mA
